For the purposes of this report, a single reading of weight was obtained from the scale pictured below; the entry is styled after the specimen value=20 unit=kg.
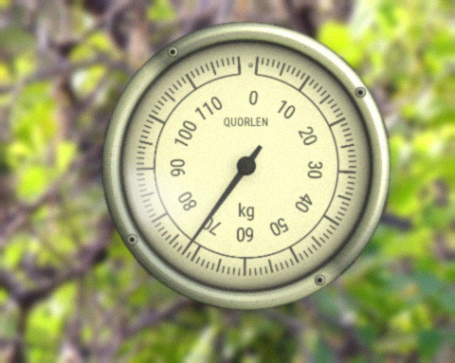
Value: value=72 unit=kg
